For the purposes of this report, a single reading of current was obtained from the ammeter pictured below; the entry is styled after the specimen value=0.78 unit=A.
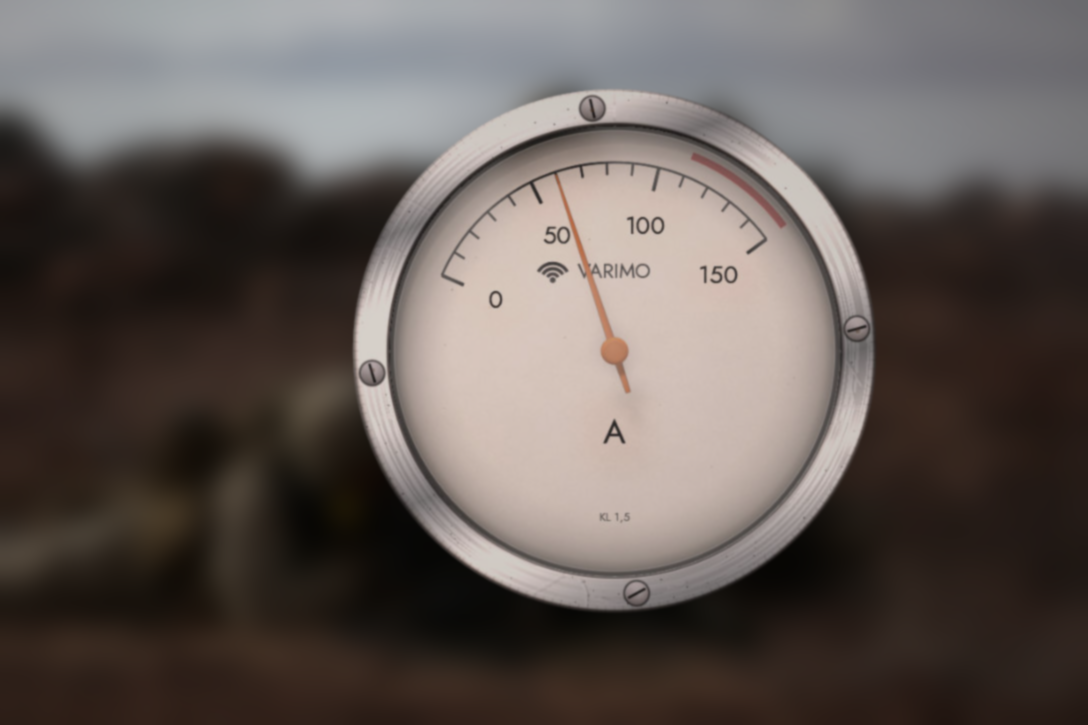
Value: value=60 unit=A
